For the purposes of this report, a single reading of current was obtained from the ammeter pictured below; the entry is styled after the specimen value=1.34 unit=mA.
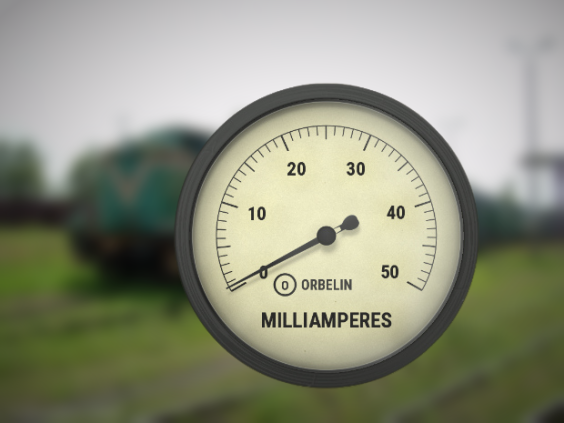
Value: value=0.5 unit=mA
